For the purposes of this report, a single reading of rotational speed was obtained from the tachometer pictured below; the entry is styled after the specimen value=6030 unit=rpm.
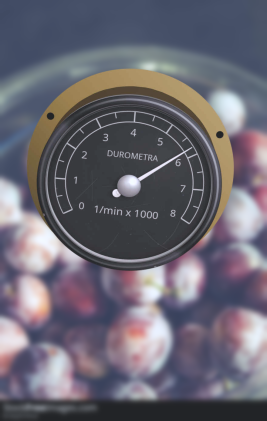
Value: value=5750 unit=rpm
